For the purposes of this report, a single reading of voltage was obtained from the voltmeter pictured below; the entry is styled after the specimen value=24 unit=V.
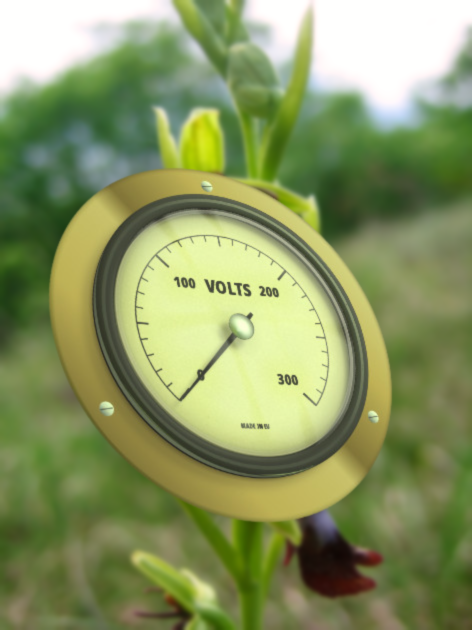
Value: value=0 unit=V
